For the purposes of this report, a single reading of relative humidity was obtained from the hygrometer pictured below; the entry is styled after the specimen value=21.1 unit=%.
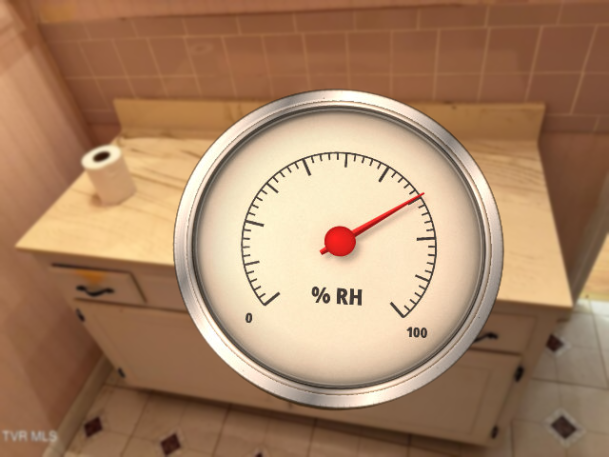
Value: value=70 unit=%
